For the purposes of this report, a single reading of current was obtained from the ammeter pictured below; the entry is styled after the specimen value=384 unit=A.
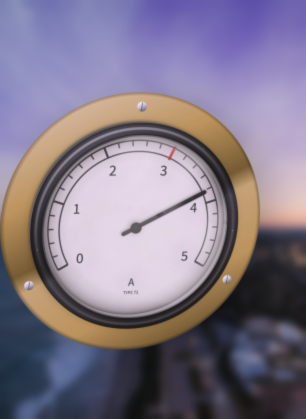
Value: value=3.8 unit=A
